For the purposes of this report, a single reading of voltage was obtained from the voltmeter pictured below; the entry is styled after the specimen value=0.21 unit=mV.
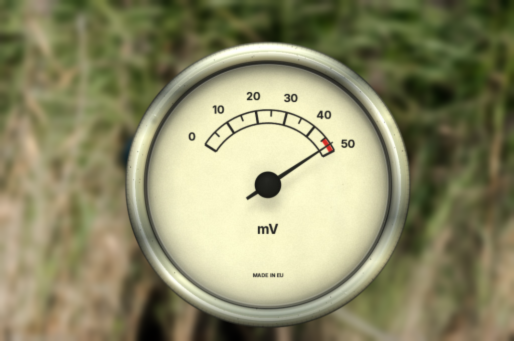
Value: value=47.5 unit=mV
